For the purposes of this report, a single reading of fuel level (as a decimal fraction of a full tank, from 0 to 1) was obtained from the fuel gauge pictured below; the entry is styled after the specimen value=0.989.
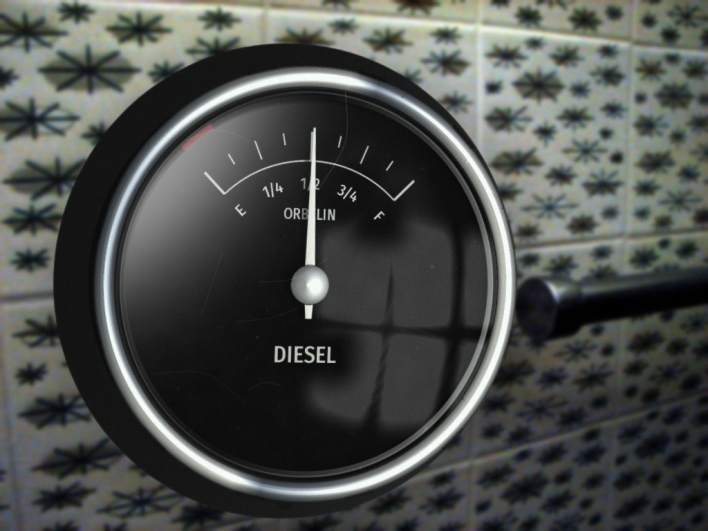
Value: value=0.5
